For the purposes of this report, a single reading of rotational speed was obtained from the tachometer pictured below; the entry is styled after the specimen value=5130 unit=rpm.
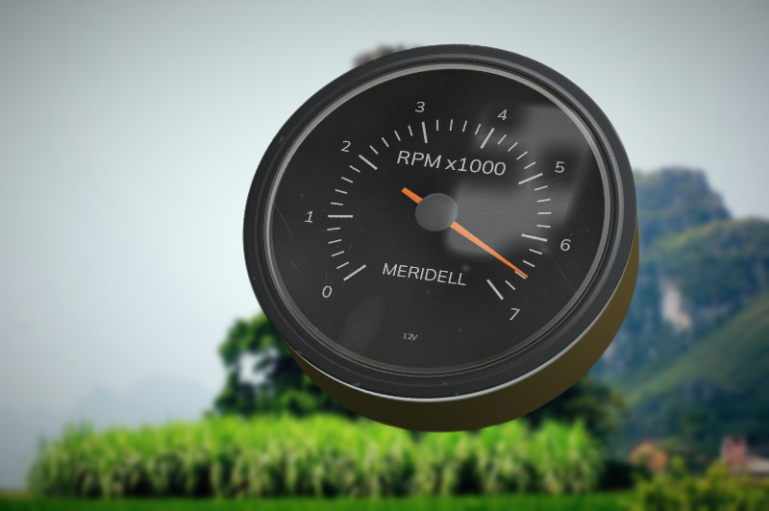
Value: value=6600 unit=rpm
